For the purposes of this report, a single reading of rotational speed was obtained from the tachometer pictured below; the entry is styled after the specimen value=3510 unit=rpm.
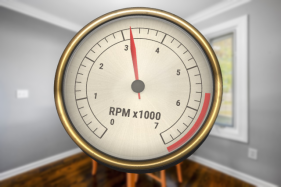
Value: value=3200 unit=rpm
